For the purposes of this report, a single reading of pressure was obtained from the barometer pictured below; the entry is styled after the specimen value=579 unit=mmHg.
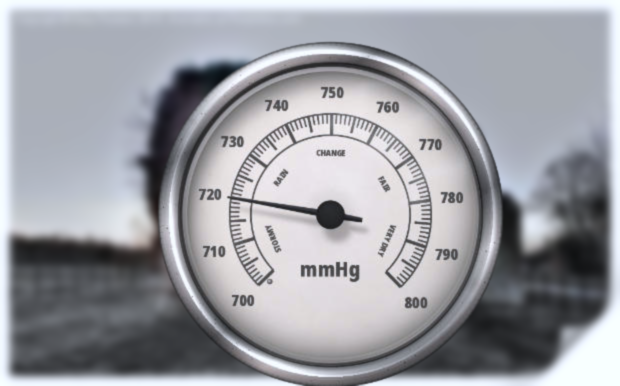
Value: value=720 unit=mmHg
